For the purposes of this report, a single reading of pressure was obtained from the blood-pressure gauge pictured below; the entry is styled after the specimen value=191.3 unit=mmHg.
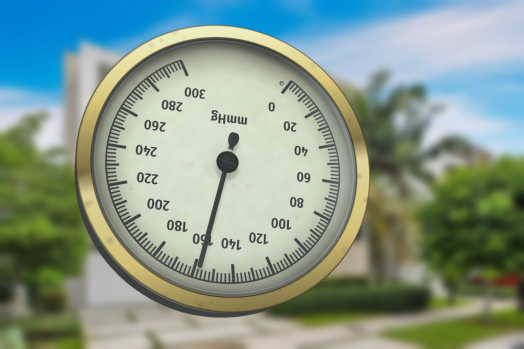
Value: value=158 unit=mmHg
